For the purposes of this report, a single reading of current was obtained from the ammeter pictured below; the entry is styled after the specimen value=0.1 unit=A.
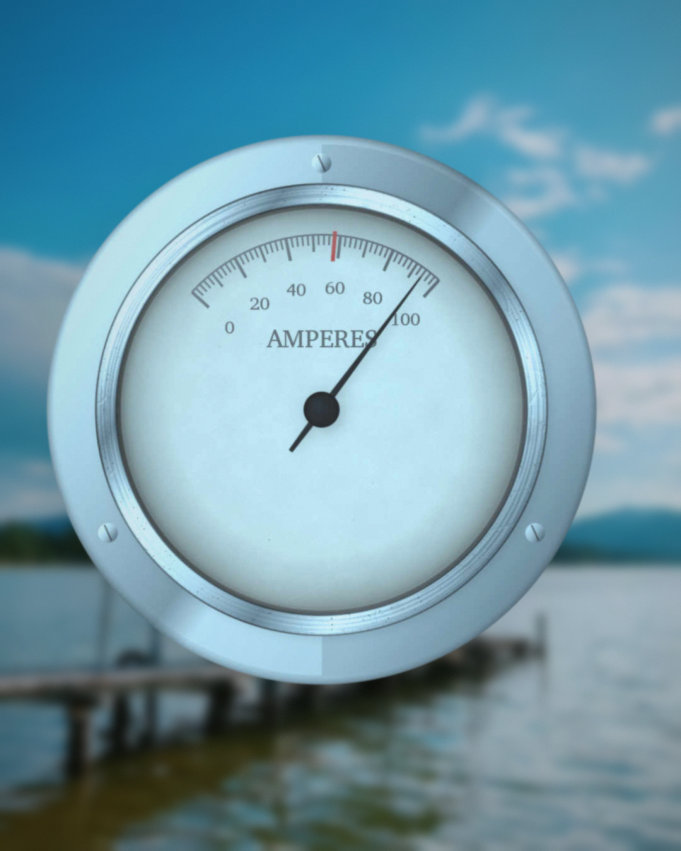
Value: value=94 unit=A
